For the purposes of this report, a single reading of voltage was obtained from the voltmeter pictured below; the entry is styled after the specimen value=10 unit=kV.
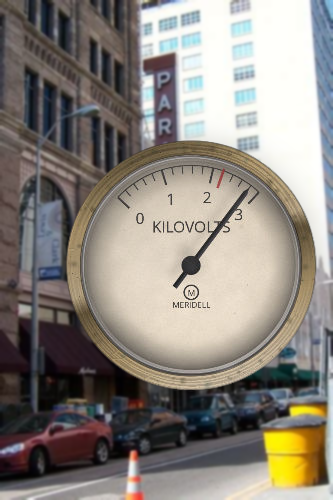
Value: value=2.8 unit=kV
